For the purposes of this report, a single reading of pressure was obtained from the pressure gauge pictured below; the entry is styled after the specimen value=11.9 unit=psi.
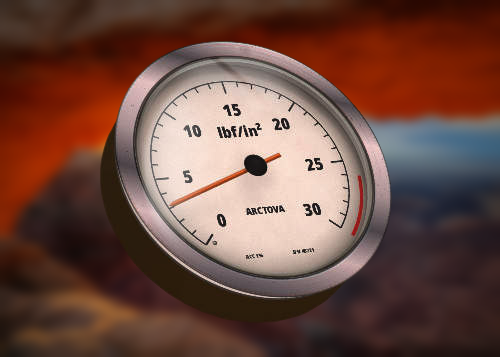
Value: value=3 unit=psi
